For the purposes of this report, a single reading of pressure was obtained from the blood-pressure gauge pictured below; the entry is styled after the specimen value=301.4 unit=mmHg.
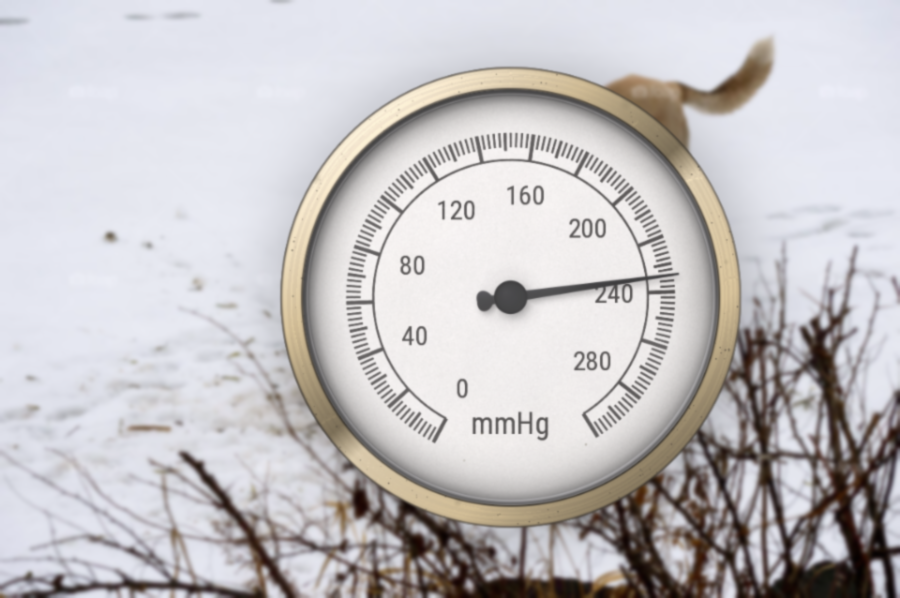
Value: value=234 unit=mmHg
